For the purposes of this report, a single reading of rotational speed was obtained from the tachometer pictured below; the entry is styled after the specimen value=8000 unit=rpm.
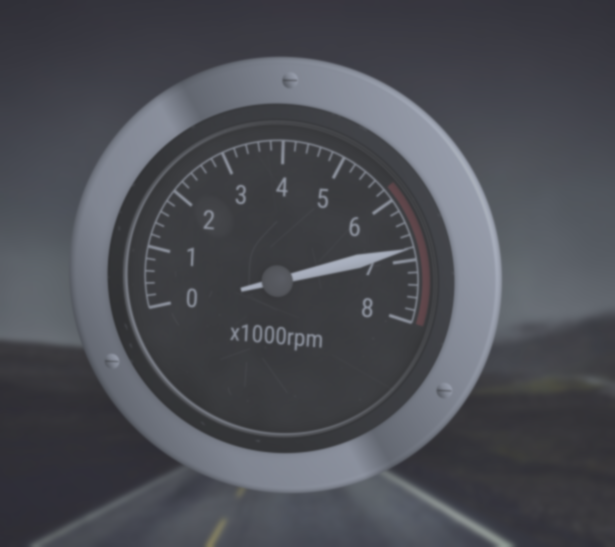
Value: value=6800 unit=rpm
